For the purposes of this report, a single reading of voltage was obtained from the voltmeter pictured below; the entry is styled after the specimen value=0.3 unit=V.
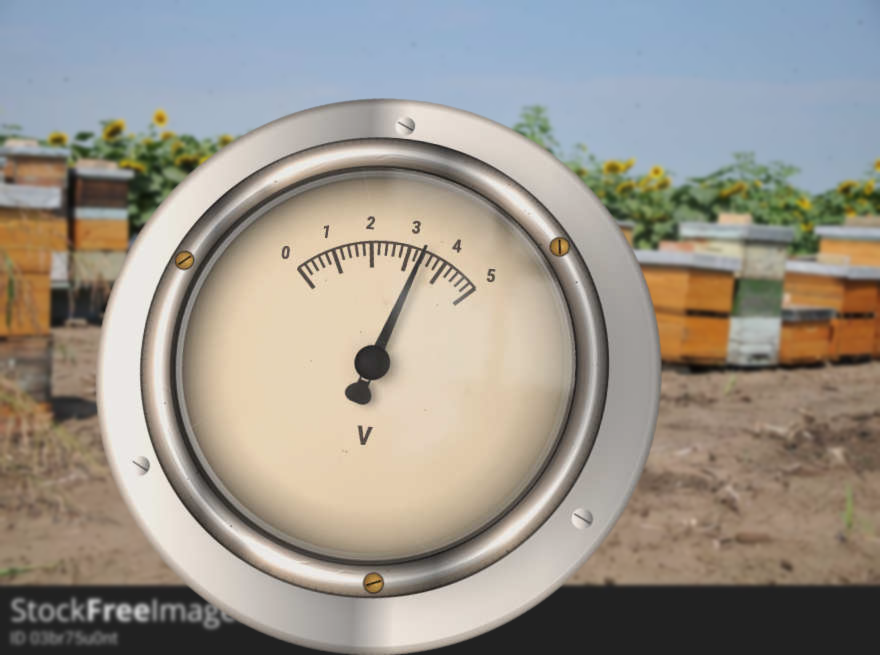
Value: value=3.4 unit=V
